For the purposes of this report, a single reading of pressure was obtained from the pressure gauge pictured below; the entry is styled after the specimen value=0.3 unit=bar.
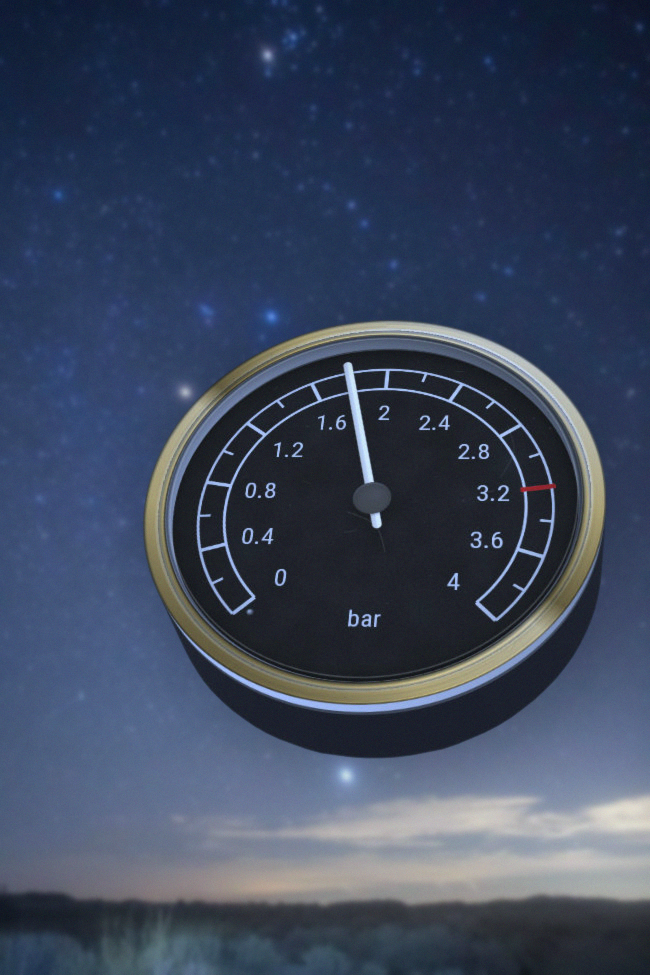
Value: value=1.8 unit=bar
